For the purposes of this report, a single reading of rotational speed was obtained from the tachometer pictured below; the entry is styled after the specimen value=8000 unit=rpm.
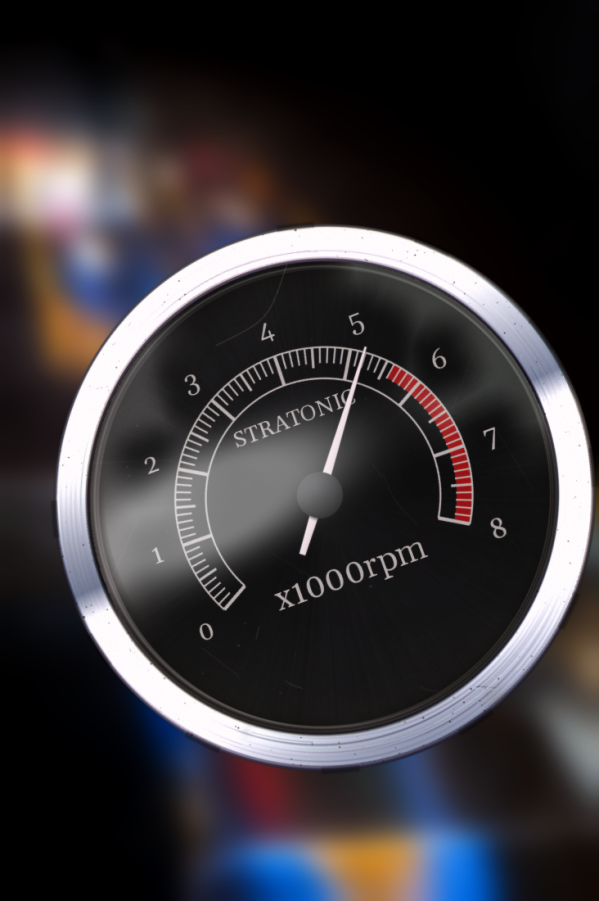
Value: value=5200 unit=rpm
